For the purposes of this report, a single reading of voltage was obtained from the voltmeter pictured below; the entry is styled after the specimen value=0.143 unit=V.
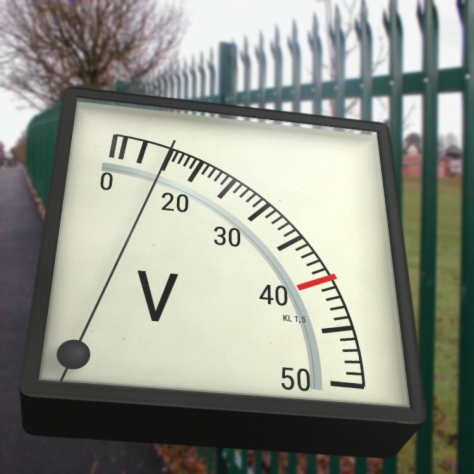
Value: value=15 unit=V
